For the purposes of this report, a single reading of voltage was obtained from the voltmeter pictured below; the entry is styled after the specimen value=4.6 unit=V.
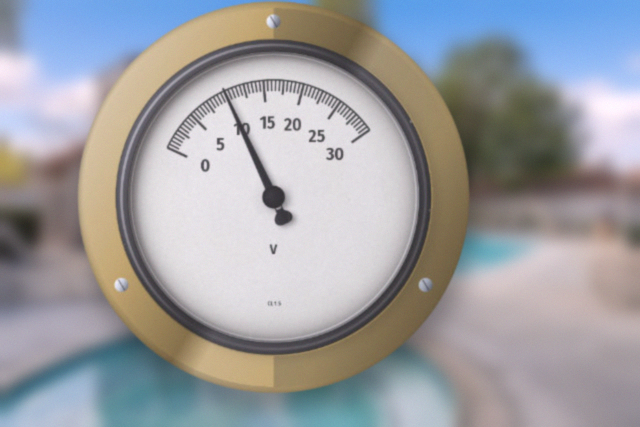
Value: value=10 unit=V
